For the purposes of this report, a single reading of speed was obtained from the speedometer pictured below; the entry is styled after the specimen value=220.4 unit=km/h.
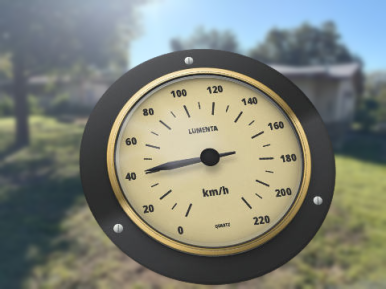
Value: value=40 unit=km/h
